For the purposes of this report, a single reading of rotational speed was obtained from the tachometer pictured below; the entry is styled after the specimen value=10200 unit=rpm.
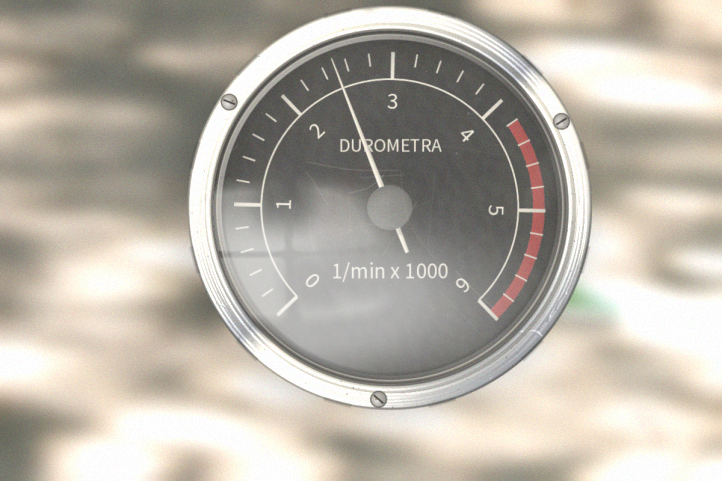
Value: value=2500 unit=rpm
